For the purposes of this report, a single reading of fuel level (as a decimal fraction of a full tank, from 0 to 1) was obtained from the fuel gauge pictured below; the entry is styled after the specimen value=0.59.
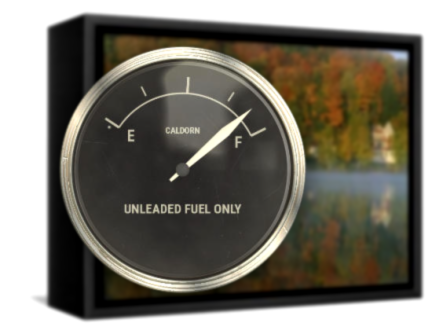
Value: value=0.875
